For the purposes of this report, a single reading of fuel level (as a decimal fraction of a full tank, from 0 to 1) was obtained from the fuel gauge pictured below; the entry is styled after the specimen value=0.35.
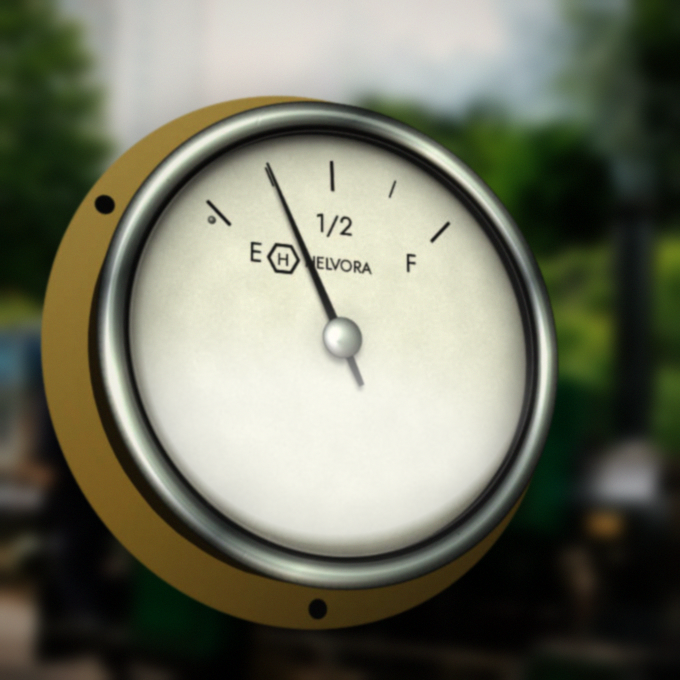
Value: value=0.25
